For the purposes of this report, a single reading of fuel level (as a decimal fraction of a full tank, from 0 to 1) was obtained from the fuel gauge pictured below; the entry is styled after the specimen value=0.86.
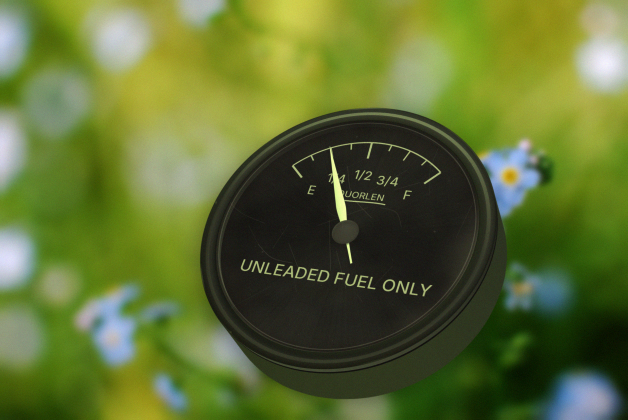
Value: value=0.25
